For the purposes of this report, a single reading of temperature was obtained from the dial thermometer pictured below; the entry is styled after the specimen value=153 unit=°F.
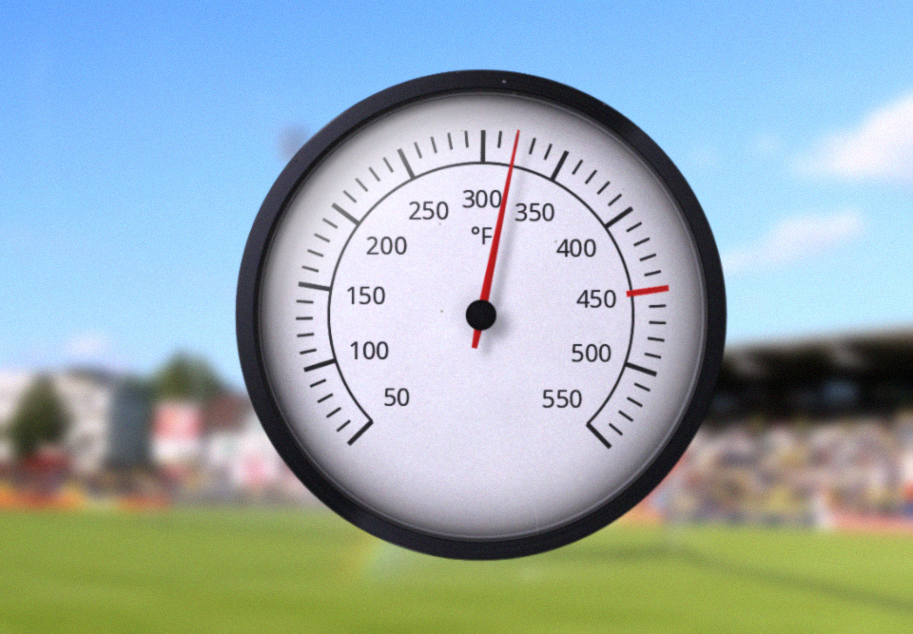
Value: value=320 unit=°F
